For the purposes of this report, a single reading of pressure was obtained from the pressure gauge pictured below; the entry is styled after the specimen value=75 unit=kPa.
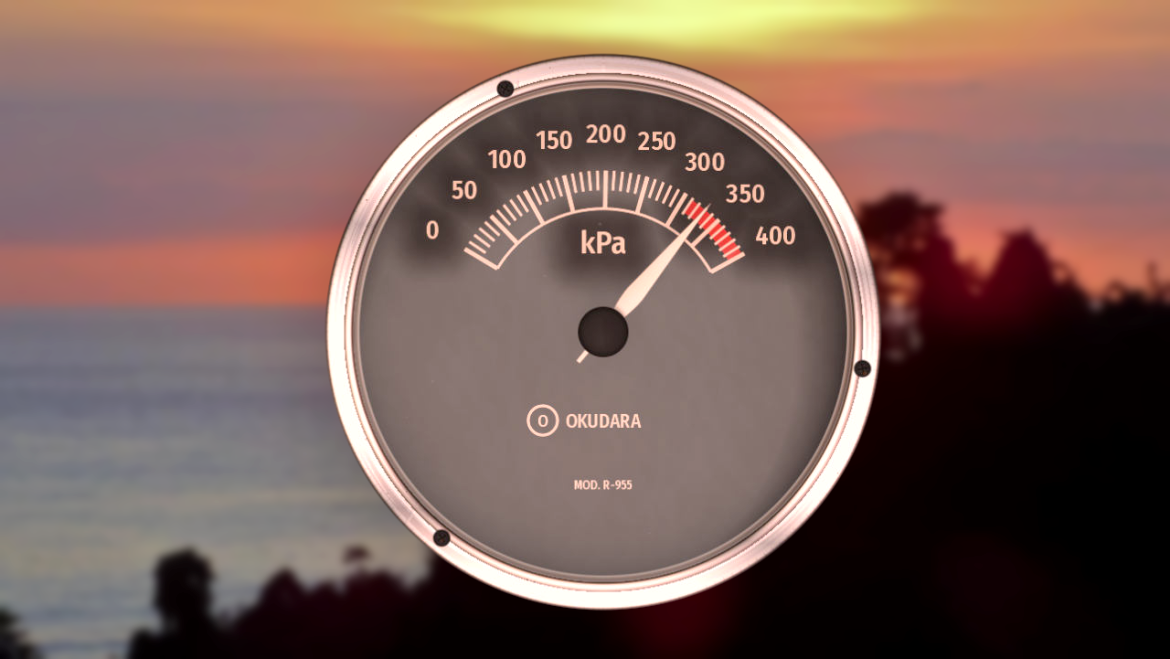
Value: value=330 unit=kPa
